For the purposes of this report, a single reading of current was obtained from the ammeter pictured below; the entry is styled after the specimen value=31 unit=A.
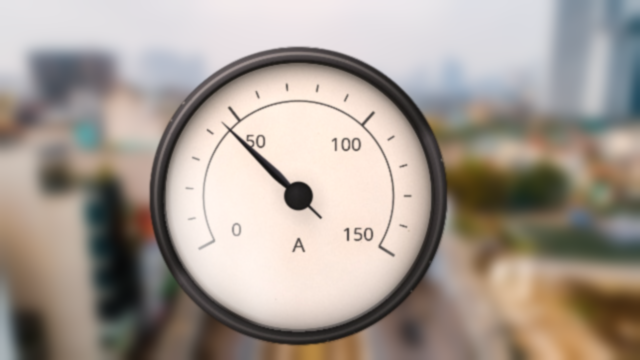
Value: value=45 unit=A
